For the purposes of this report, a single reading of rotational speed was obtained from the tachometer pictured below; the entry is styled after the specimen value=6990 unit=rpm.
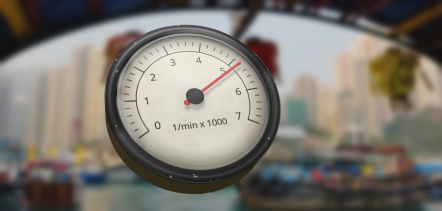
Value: value=5200 unit=rpm
